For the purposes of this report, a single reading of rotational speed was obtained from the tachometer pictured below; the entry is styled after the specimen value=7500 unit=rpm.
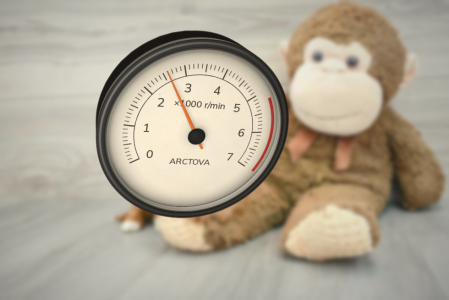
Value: value=2600 unit=rpm
